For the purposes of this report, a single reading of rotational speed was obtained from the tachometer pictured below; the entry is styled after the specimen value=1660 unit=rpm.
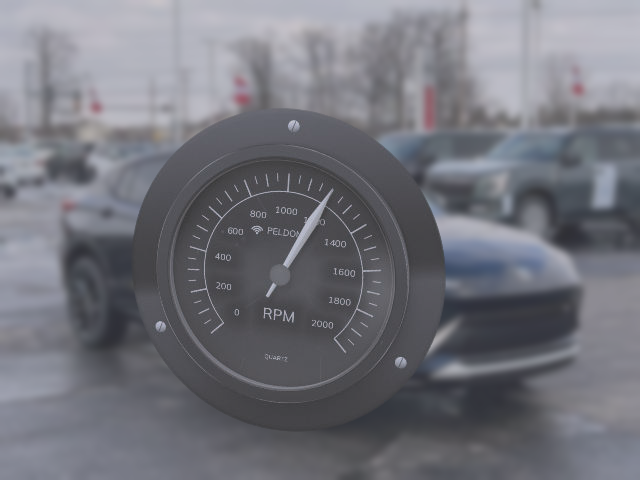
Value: value=1200 unit=rpm
